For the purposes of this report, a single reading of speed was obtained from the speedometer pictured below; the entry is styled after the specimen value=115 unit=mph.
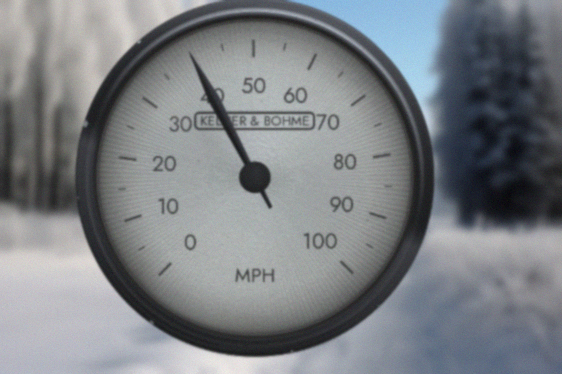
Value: value=40 unit=mph
